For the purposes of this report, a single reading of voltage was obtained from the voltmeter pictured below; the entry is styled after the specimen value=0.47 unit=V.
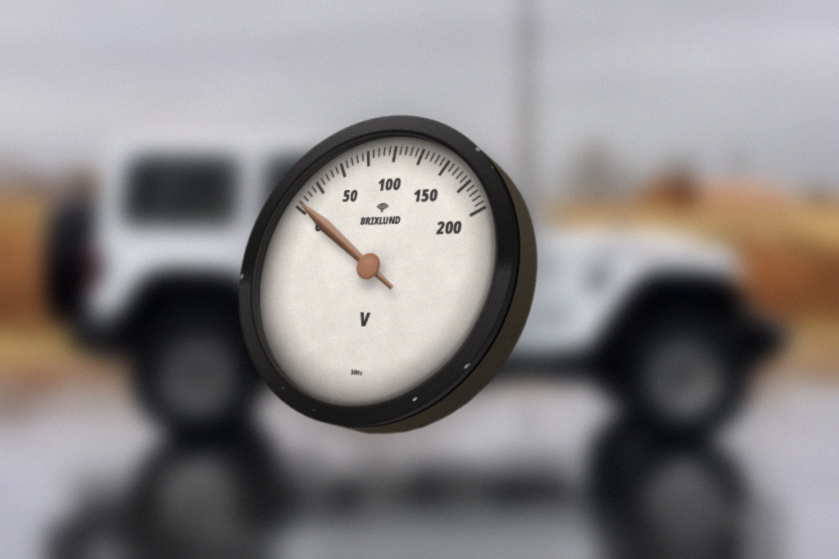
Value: value=5 unit=V
